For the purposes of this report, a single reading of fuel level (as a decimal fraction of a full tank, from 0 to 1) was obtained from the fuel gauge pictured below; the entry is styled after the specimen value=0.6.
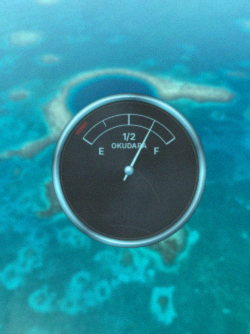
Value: value=0.75
